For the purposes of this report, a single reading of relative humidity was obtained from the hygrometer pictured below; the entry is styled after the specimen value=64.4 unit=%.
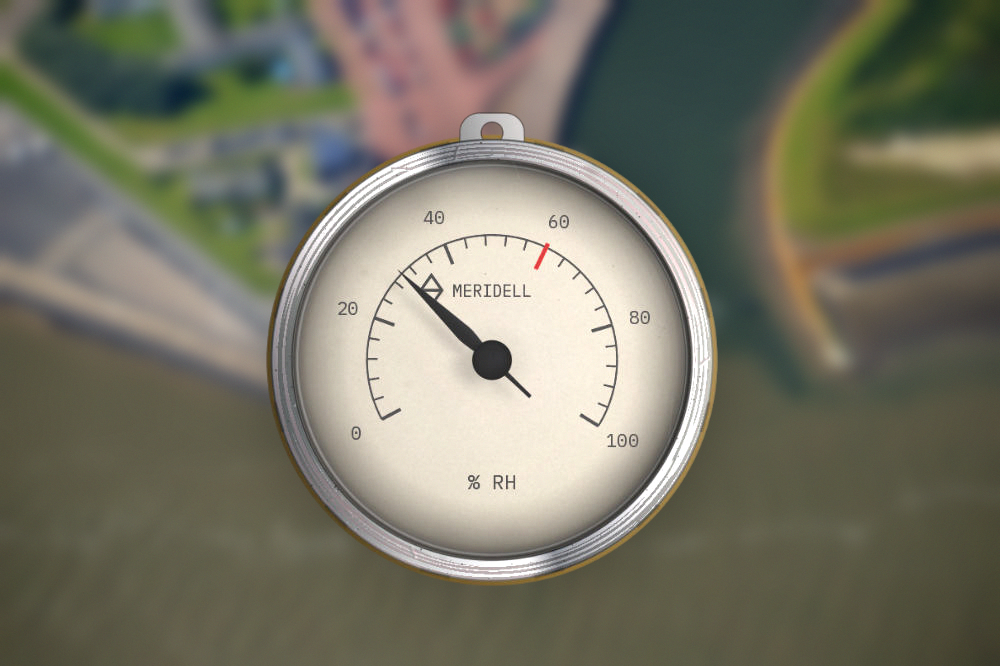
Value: value=30 unit=%
